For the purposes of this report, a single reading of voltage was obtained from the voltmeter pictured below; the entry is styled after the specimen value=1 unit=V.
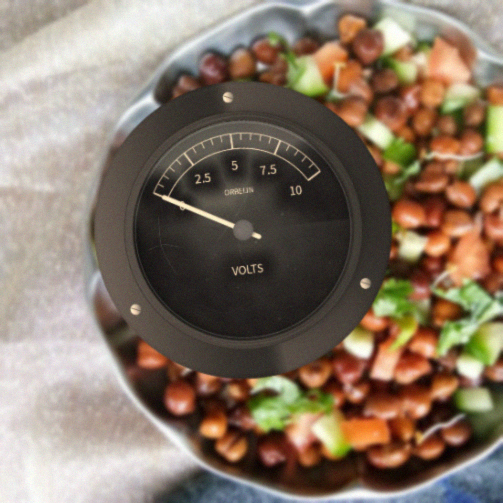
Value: value=0 unit=V
